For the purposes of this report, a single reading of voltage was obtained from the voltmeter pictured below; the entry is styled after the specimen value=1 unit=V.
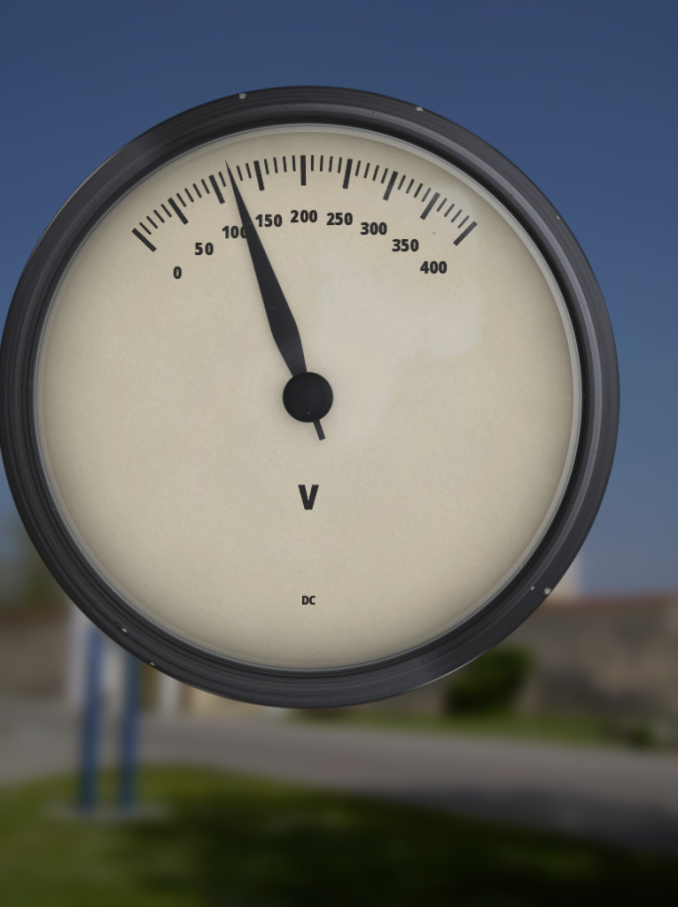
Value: value=120 unit=V
